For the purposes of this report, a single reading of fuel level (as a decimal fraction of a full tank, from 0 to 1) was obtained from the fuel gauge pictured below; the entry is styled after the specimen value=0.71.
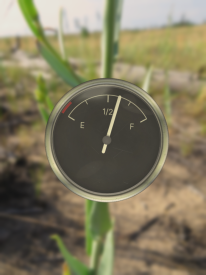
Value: value=0.625
